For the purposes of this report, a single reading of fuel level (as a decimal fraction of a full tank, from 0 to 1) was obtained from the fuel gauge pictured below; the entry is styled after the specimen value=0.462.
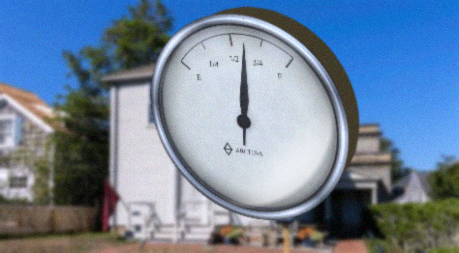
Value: value=0.625
